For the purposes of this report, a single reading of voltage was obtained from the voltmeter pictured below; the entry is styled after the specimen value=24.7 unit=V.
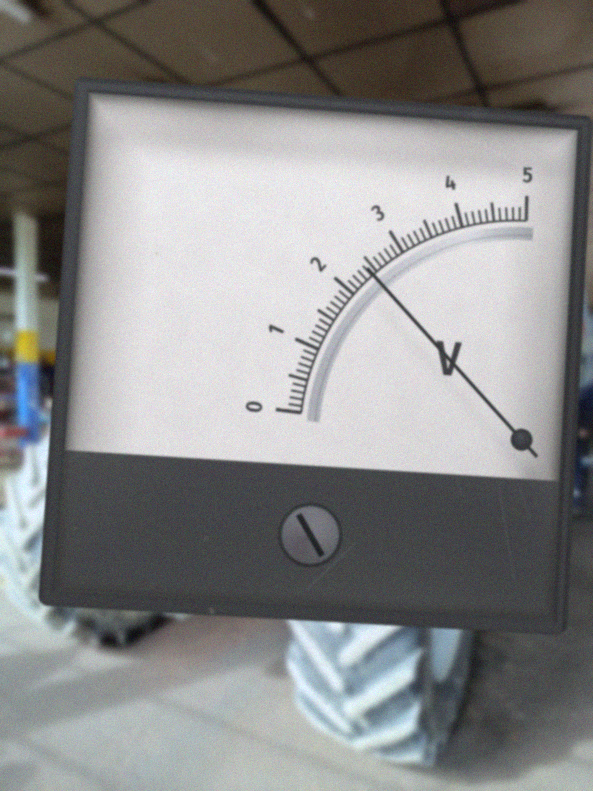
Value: value=2.4 unit=V
